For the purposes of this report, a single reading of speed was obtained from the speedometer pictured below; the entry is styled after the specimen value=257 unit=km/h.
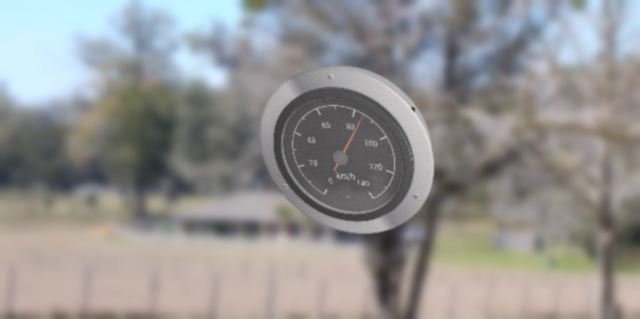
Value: value=85 unit=km/h
